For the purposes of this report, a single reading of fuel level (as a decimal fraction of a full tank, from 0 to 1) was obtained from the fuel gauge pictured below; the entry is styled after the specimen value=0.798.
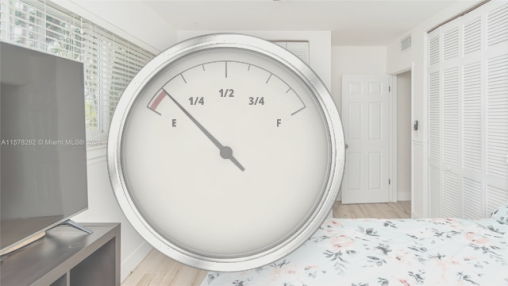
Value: value=0.125
